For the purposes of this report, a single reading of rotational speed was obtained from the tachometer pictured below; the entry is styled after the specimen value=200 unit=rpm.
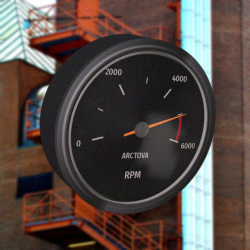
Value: value=5000 unit=rpm
